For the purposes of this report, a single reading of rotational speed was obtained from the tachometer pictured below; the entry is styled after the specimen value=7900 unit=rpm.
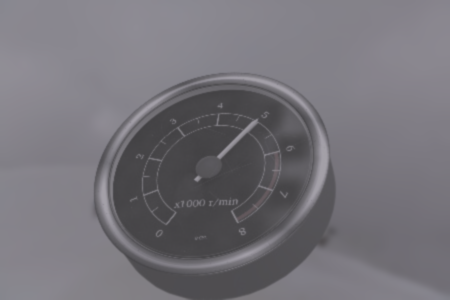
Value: value=5000 unit=rpm
